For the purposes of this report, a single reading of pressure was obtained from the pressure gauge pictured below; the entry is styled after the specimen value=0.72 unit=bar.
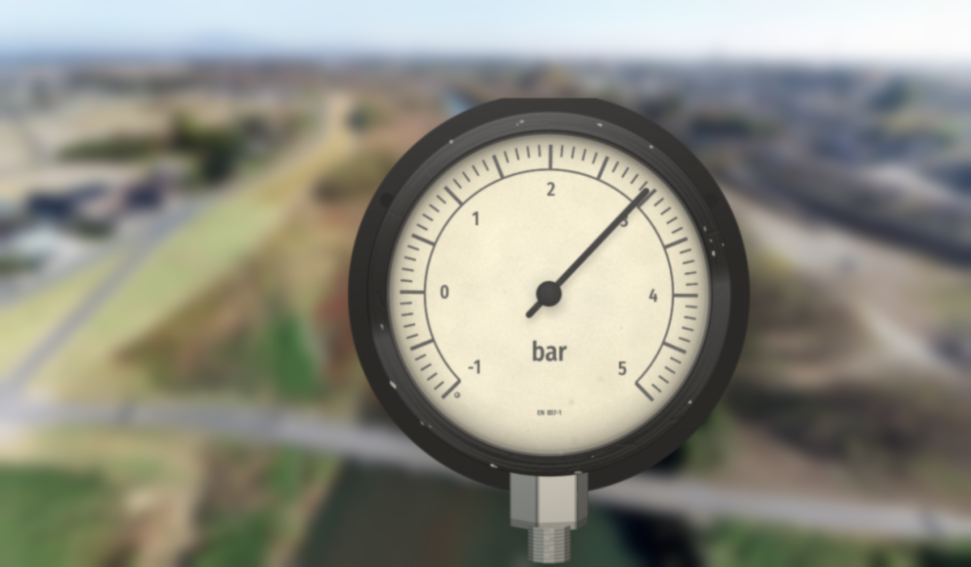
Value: value=2.95 unit=bar
